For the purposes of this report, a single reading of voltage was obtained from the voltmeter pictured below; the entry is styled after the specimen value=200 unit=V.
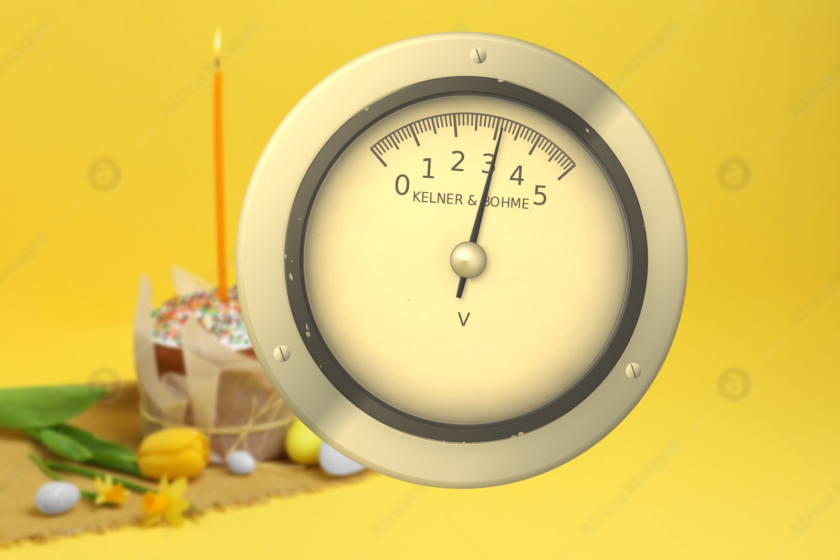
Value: value=3.1 unit=V
